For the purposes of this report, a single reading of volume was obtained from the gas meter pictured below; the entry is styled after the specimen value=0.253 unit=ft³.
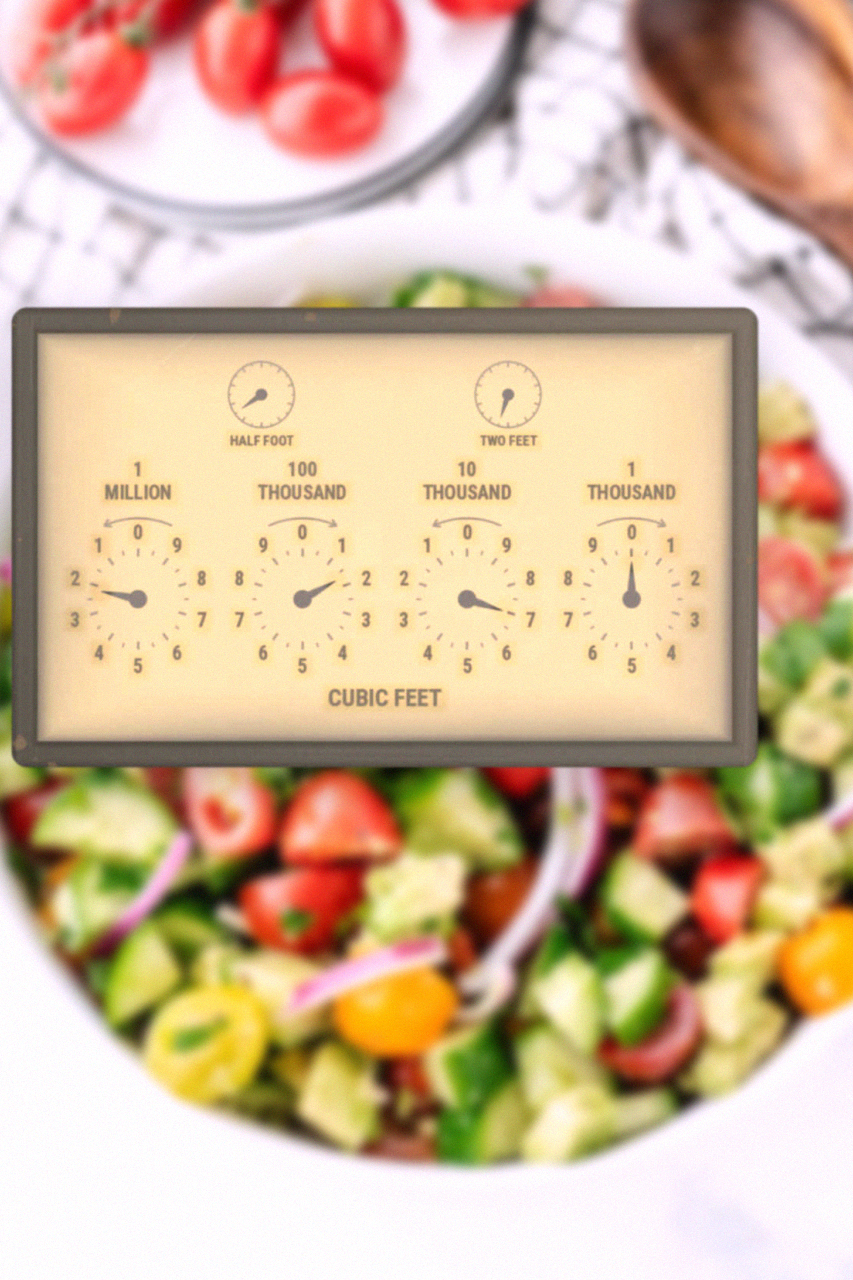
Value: value=217000 unit=ft³
